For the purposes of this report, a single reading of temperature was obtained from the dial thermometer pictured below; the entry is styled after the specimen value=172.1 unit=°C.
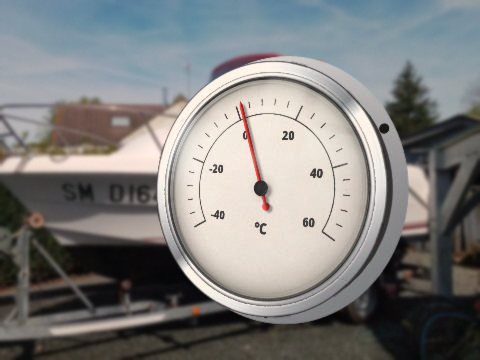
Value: value=2 unit=°C
